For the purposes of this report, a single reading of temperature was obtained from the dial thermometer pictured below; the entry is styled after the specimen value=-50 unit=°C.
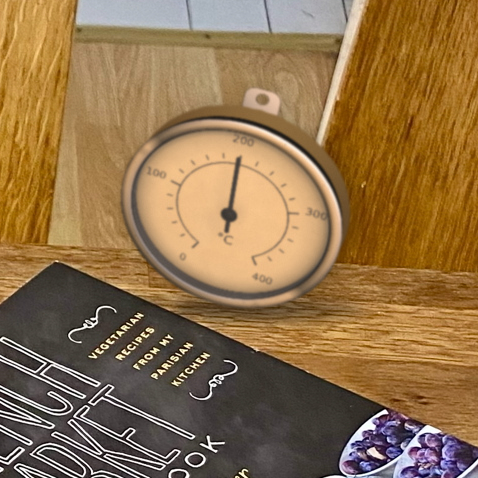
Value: value=200 unit=°C
